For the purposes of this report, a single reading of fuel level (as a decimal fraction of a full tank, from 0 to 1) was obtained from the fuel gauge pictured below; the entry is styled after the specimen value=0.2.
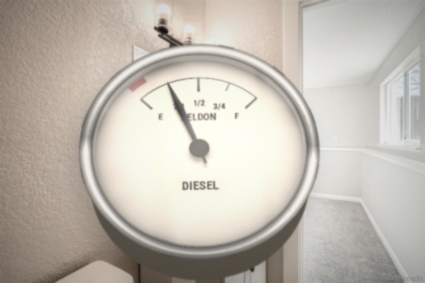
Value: value=0.25
